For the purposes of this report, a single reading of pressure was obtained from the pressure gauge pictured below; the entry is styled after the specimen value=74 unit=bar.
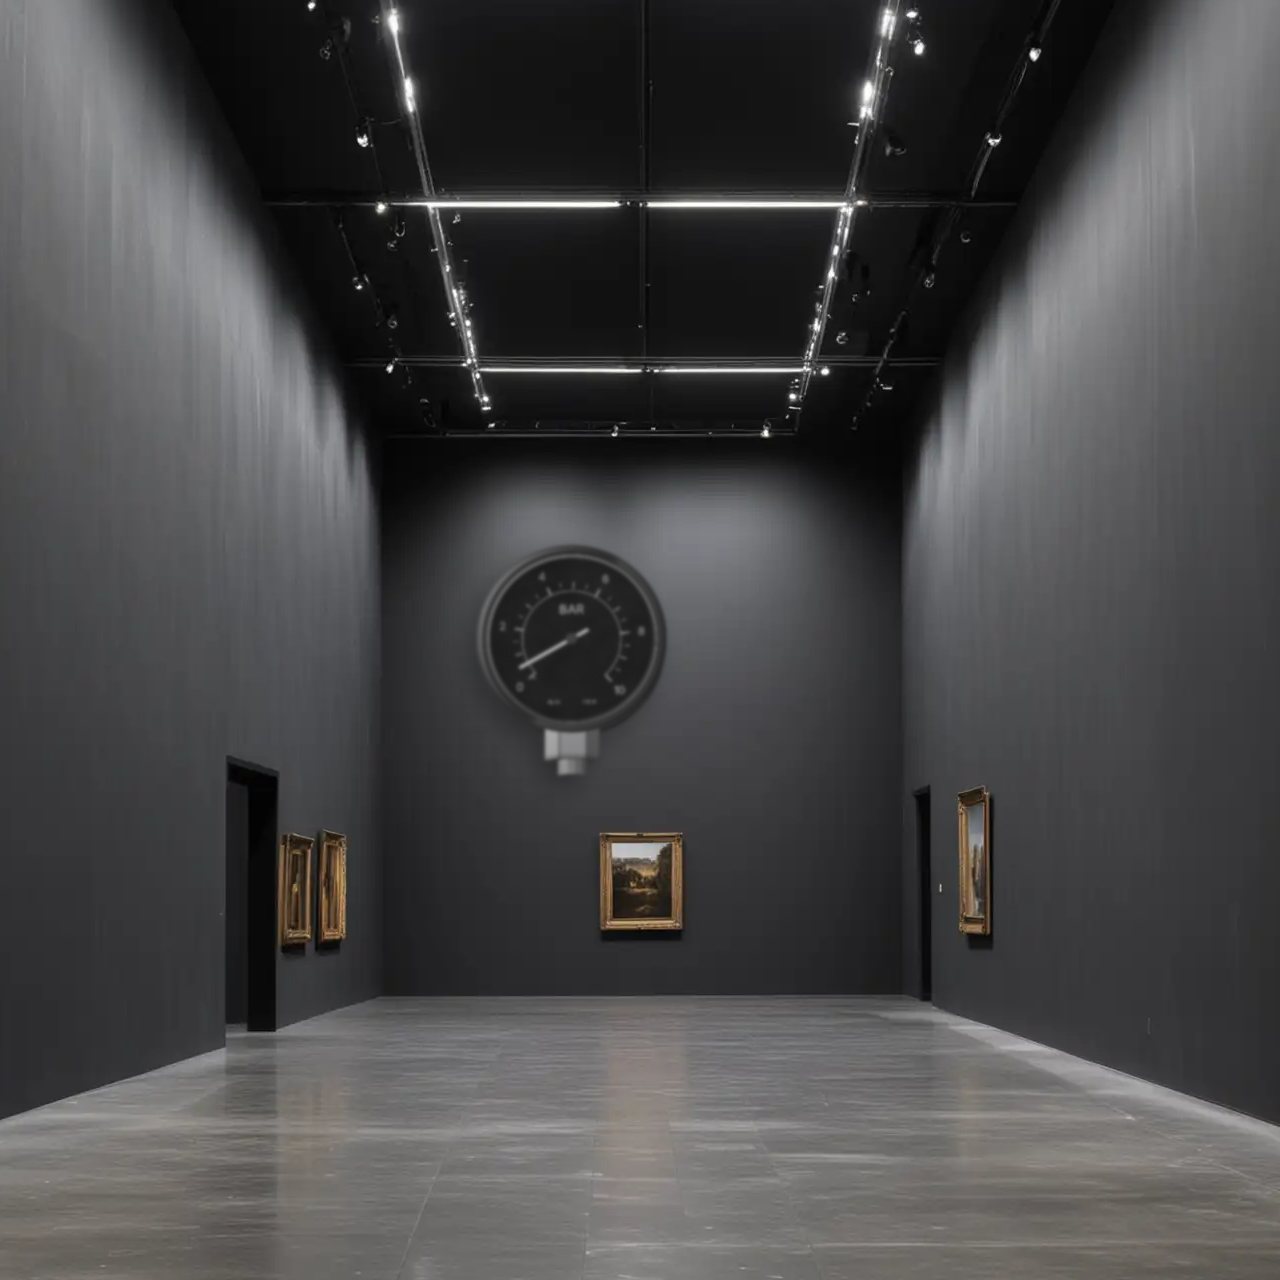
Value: value=0.5 unit=bar
